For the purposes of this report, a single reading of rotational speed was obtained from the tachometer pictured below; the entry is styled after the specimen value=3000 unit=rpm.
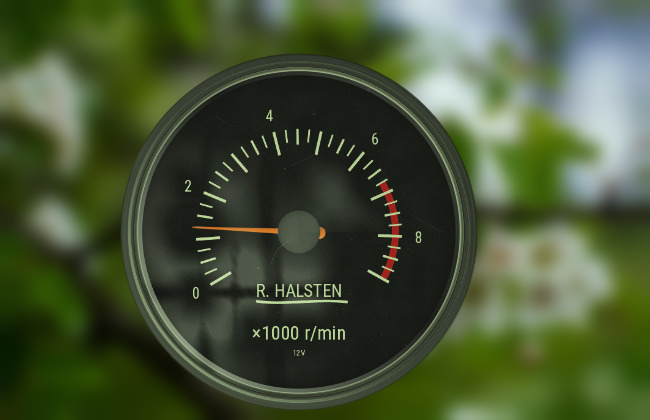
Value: value=1250 unit=rpm
